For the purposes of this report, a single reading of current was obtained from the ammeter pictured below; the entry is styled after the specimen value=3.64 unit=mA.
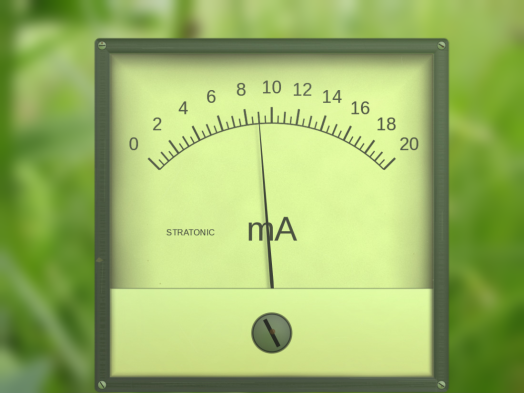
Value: value=9 unit=mA
